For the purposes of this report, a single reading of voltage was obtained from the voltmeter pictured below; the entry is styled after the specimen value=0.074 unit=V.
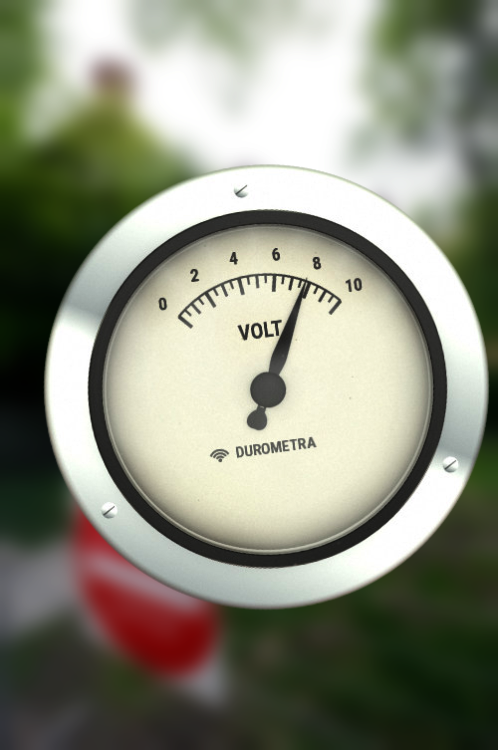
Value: value=7.75 unit=V
